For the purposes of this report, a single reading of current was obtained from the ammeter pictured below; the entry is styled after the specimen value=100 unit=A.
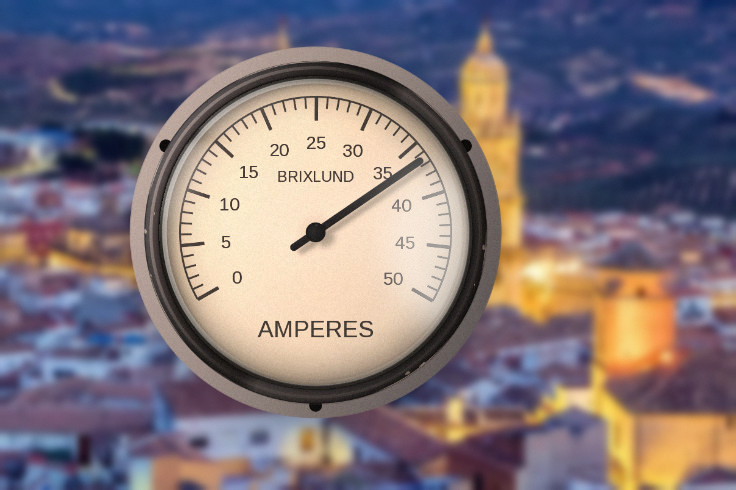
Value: value=36.5 unit=A
